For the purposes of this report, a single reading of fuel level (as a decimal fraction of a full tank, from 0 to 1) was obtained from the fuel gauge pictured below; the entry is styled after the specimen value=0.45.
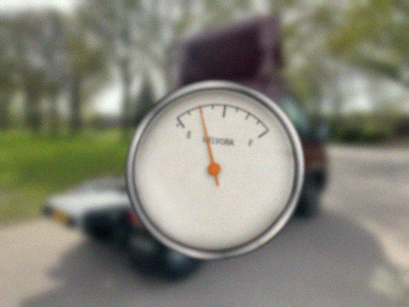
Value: value=0.25
